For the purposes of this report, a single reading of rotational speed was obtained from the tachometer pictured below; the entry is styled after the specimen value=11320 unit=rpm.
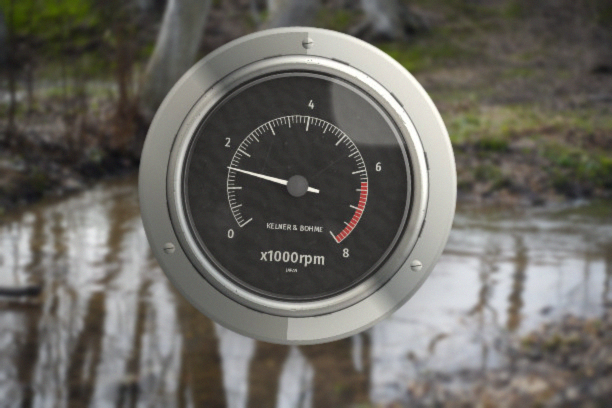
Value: value=1500 unit=rpm
